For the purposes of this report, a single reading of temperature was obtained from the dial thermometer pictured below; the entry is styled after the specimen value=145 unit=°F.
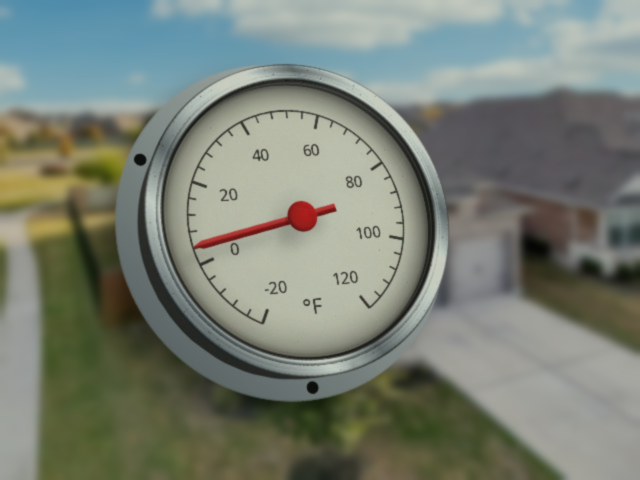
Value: value=4 unit=°F
